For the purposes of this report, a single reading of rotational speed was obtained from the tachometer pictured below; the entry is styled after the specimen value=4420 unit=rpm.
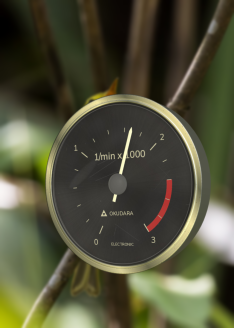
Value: value=1700 unit=rpm
